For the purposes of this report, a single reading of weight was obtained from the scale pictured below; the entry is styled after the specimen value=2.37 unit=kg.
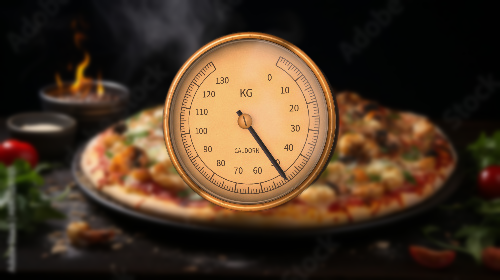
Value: value=50 unit=kg
